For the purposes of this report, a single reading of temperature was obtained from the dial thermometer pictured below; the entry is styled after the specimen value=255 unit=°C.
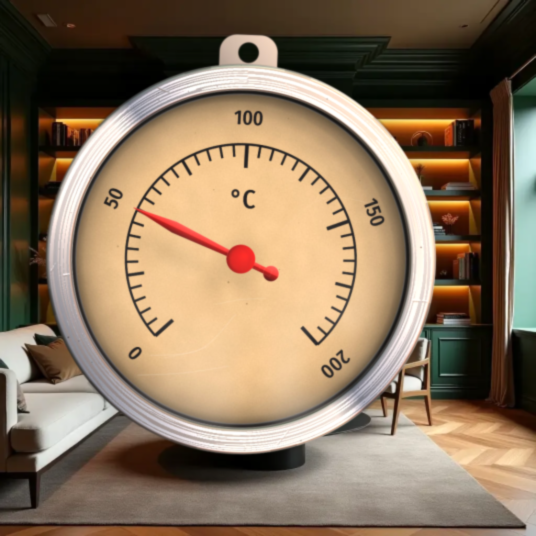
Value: value=50 unit=°C
